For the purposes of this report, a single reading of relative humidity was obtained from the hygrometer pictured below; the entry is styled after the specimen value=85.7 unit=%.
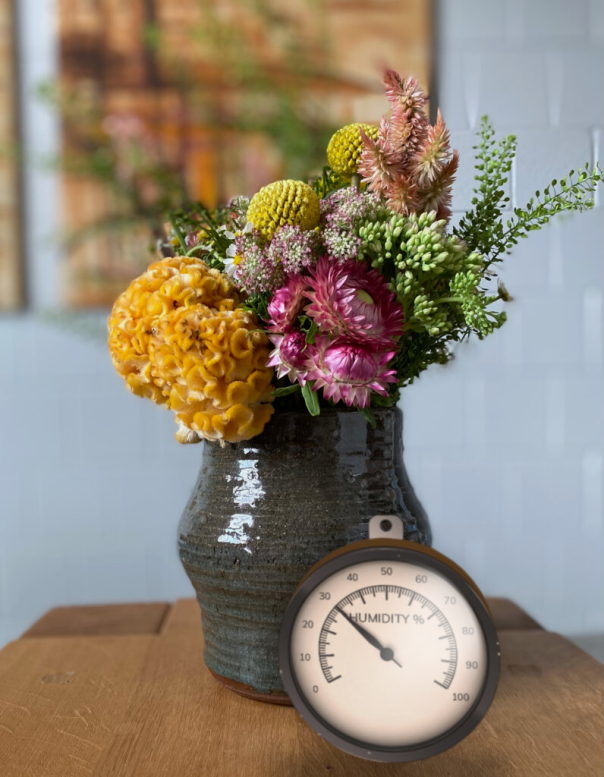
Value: value=30 unit=%
